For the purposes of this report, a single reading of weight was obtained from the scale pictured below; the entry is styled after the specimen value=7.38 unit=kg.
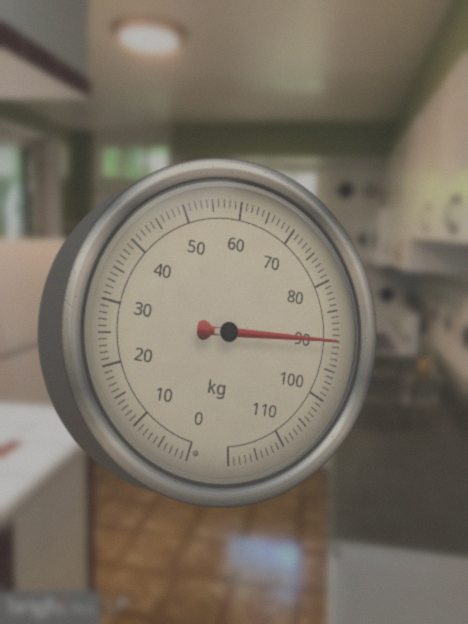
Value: value=90 unit=kg
